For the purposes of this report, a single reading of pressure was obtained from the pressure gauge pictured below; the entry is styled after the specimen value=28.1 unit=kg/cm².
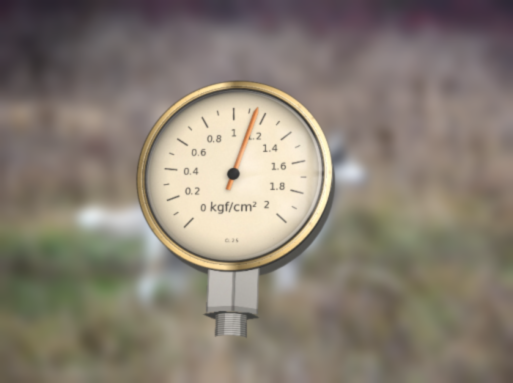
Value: value=1.15 unit=kg/cm²
